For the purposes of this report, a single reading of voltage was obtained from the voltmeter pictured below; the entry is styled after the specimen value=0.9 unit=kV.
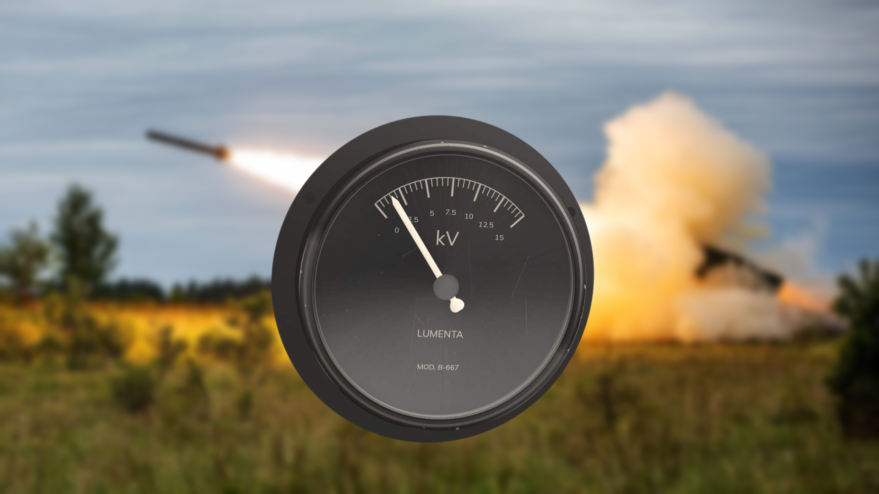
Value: value=1.5 unit=kV
